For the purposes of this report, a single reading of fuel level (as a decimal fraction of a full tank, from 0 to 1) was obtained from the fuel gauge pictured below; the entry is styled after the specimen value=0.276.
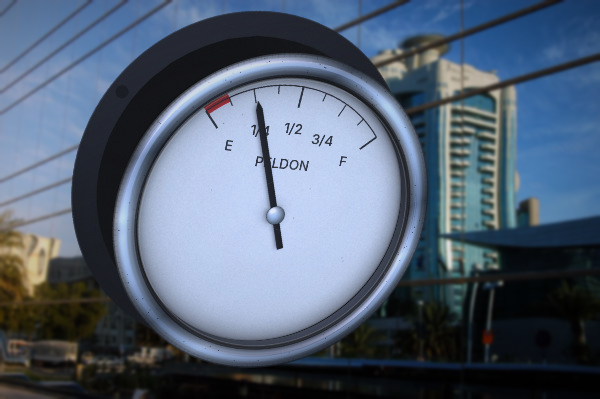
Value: value=0.25
